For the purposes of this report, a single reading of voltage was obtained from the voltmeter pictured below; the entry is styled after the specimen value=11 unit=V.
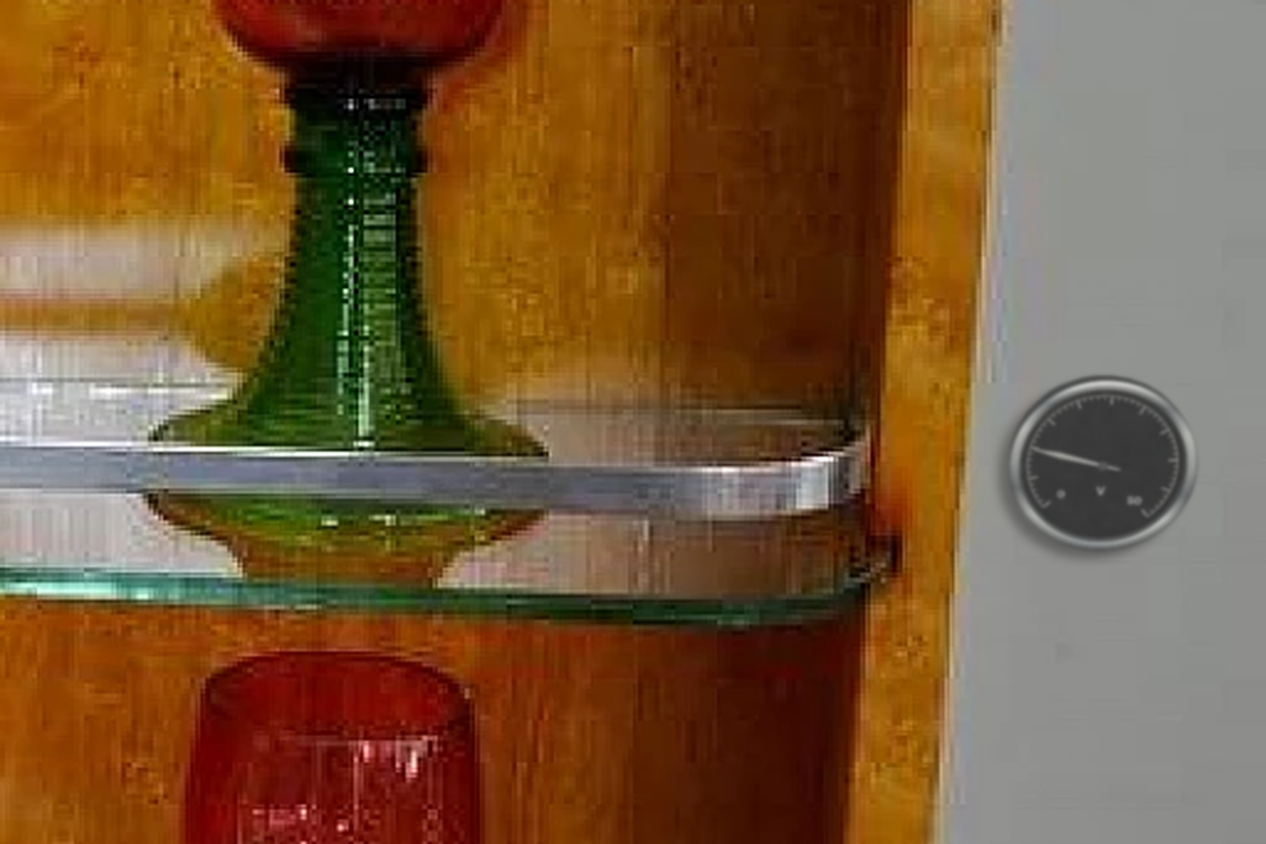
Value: value=10 unit=V
